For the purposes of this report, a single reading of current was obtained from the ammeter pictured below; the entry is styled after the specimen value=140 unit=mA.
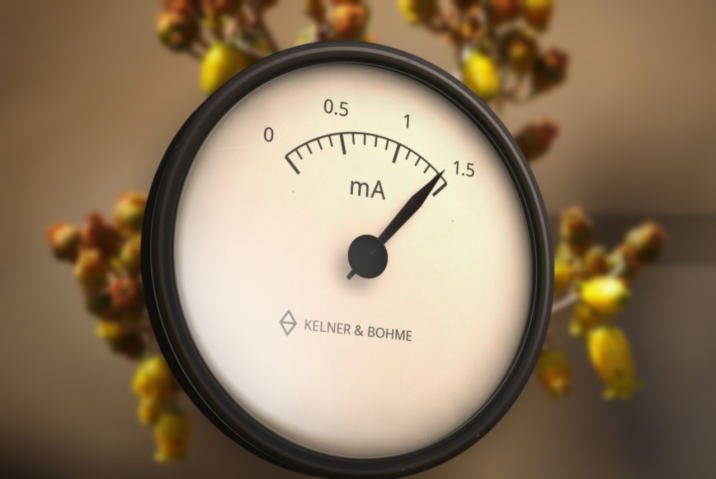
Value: value=1.4 unit=mA
